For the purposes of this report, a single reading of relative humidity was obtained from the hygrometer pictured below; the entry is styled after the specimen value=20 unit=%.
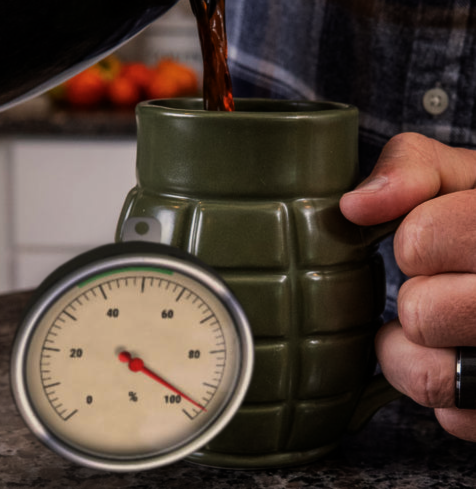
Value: value=96 unit=%
